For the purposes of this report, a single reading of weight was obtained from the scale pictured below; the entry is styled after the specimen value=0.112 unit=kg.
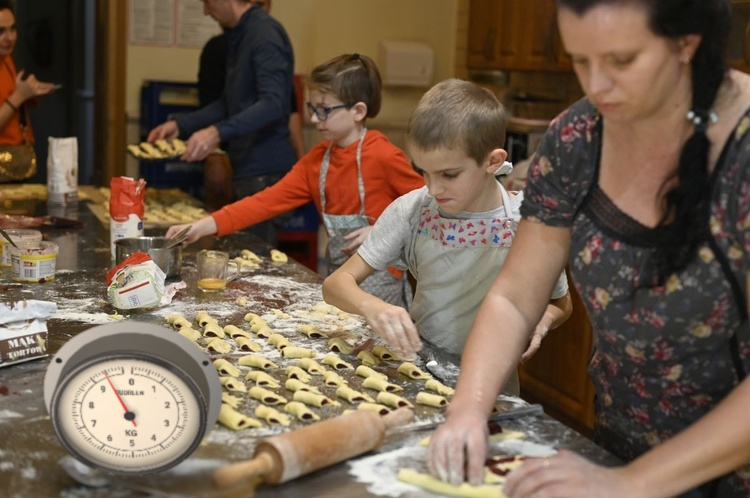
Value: value=9.5 unit=kg
